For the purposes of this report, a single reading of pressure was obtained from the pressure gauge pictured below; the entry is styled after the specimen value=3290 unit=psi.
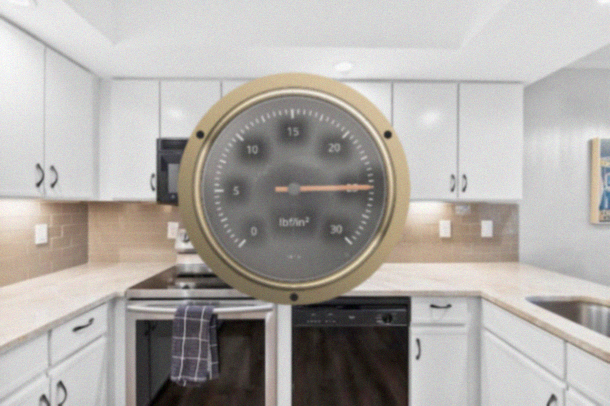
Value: value=25 unit=psi
